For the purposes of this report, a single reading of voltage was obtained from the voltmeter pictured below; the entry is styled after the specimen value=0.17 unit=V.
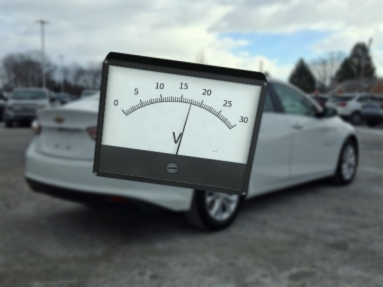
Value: value=17.5 unit=V
